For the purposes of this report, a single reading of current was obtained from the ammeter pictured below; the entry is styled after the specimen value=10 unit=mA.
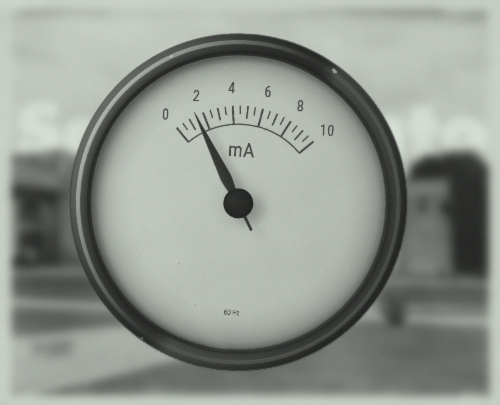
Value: value=1.5 unit=mA
